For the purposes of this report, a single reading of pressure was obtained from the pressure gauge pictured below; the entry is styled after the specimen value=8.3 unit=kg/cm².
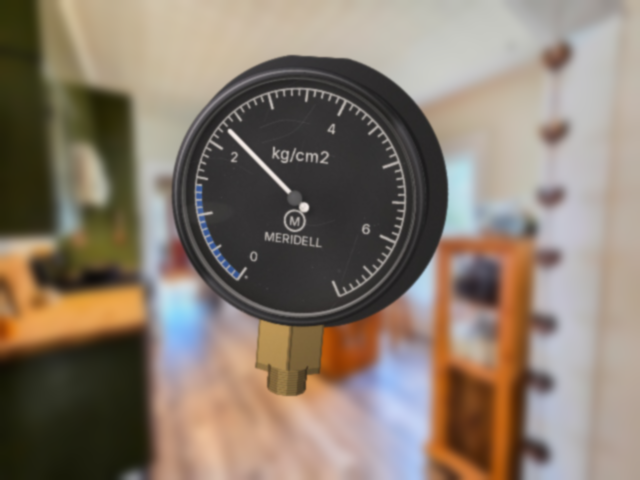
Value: value=2.3 unit=kg/cm²
